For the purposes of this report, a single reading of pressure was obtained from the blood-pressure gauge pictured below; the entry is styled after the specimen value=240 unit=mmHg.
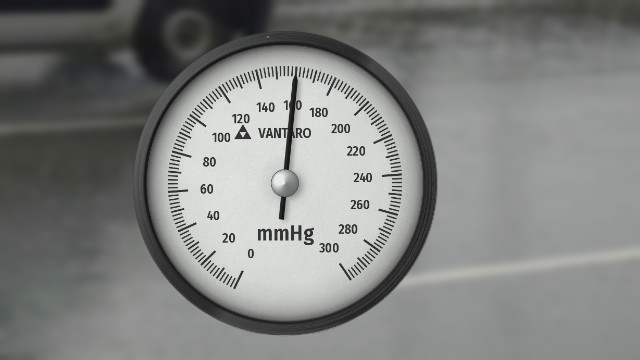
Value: value=160 unit=mmHg
